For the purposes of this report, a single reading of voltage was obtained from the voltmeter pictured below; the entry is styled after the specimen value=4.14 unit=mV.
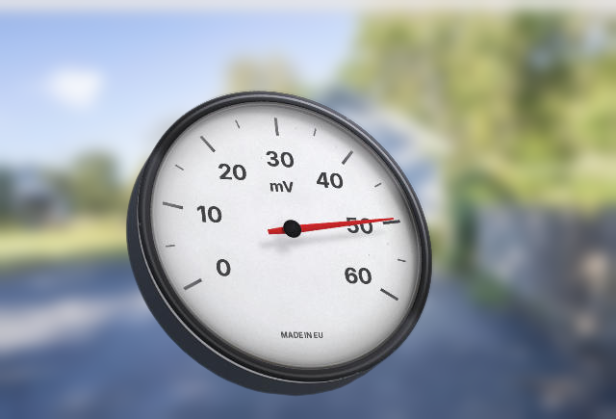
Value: value=50 unit=mV
